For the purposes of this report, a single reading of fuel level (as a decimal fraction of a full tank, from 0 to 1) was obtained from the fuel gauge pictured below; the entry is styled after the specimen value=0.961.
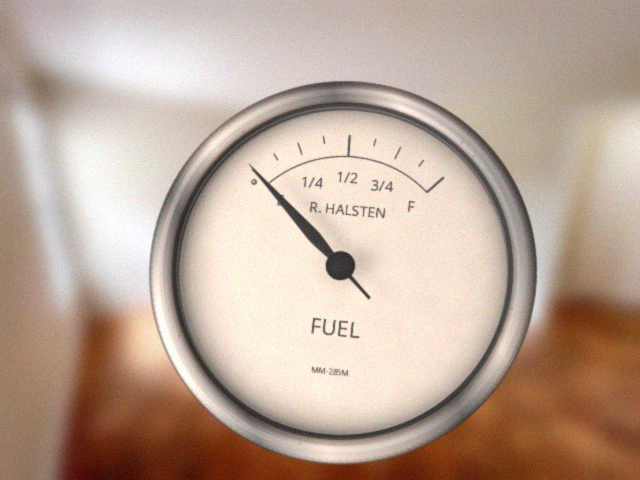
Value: value=0
